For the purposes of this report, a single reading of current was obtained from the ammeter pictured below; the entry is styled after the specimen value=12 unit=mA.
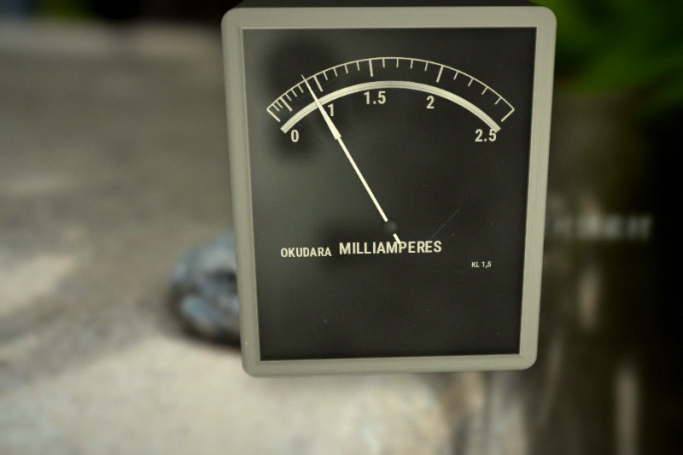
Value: value=0.9 unit=mA
